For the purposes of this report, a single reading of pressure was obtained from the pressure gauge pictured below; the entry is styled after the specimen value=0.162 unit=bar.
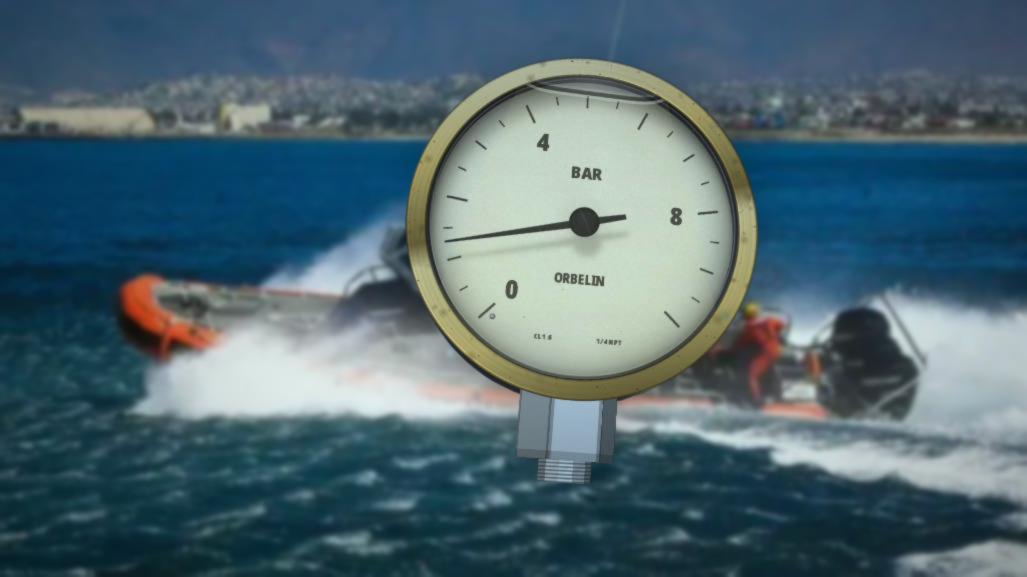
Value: value=1.25 unit=bar
